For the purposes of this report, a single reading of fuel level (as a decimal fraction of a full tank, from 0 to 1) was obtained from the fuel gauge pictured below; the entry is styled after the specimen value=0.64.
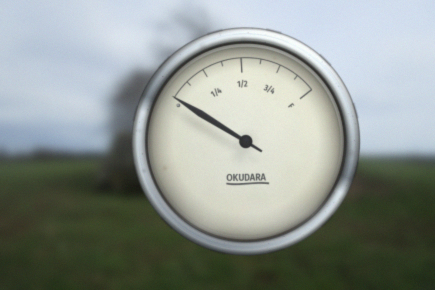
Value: value=0
